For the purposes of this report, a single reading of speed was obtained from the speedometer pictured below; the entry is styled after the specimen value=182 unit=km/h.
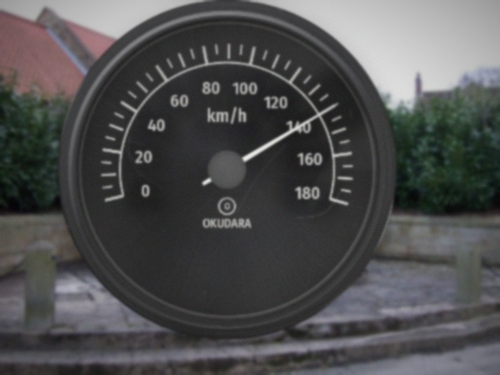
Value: value=140 unit=km/h
